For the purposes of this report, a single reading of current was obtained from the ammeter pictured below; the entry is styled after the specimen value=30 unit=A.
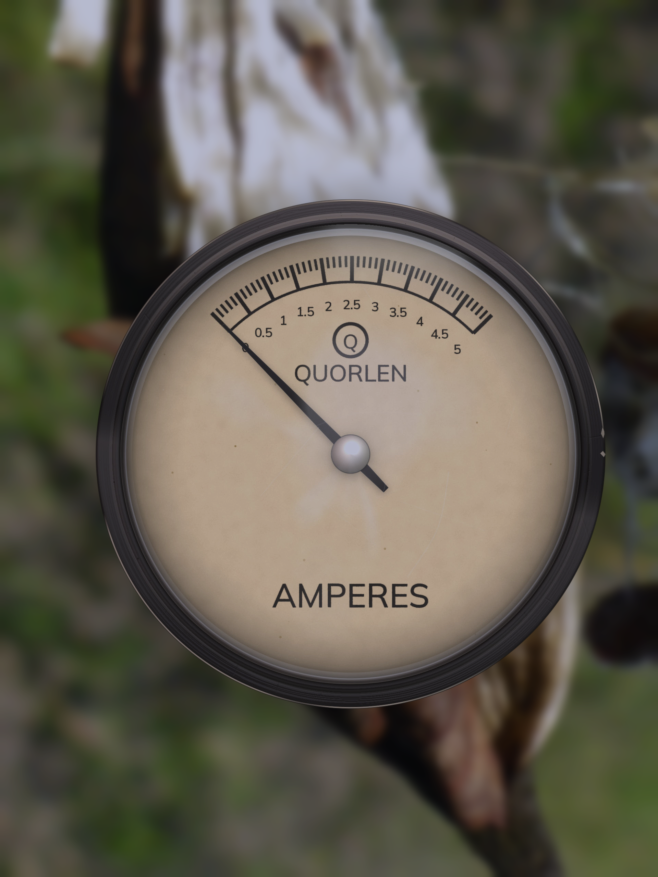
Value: value=0 unit=A
